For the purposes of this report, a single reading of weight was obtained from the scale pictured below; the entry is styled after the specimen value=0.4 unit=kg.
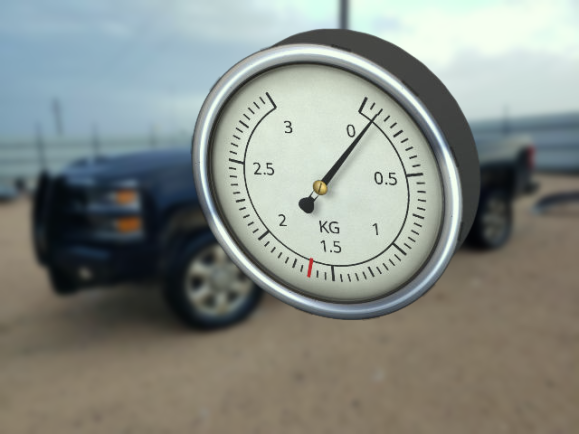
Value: value=0.1 unit=kg
